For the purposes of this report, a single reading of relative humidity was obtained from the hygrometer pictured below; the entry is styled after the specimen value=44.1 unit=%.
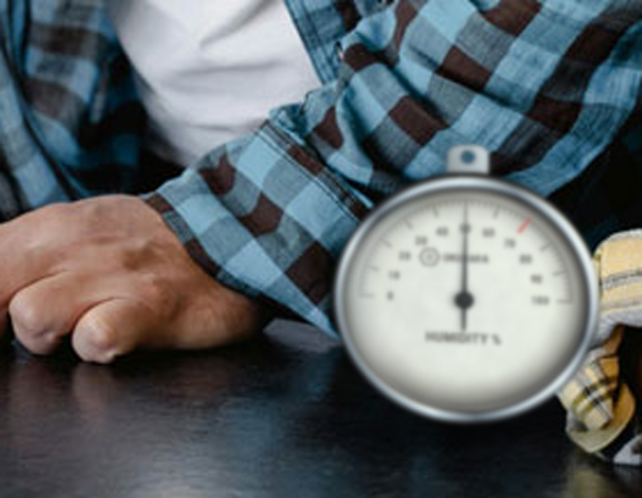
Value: value=50 unit=%
